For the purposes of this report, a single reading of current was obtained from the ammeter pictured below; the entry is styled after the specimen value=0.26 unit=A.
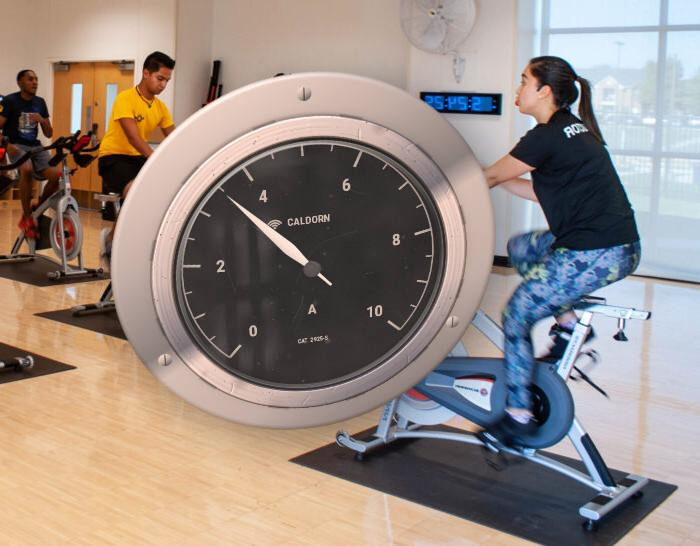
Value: value=3.5 unit=A
